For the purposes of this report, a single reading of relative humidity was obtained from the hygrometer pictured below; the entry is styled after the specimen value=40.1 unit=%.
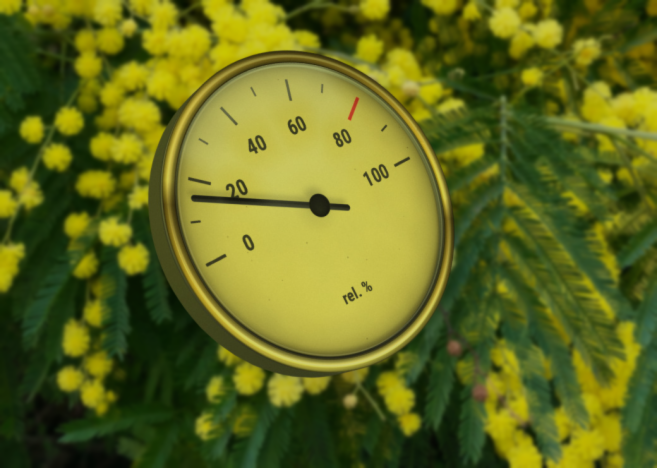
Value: value=15 unit=%
